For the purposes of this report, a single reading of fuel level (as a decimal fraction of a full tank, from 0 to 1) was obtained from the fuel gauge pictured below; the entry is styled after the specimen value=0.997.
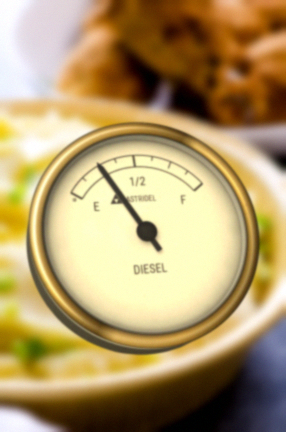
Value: value=0.25
